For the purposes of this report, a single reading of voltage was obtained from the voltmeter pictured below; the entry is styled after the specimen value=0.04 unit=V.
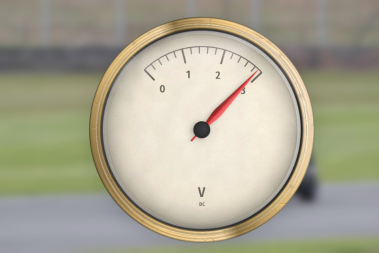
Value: value=2.9 unit=V
